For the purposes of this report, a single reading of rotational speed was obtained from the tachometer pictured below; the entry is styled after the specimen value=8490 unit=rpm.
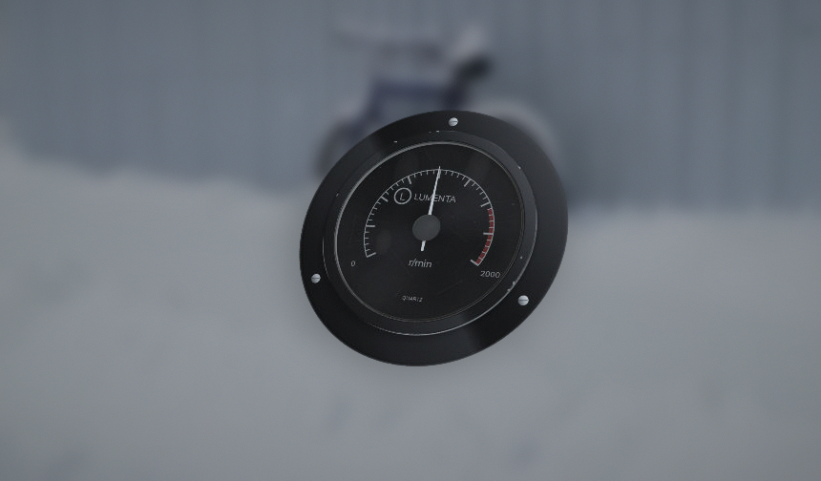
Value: value=1000 unit=rpm
